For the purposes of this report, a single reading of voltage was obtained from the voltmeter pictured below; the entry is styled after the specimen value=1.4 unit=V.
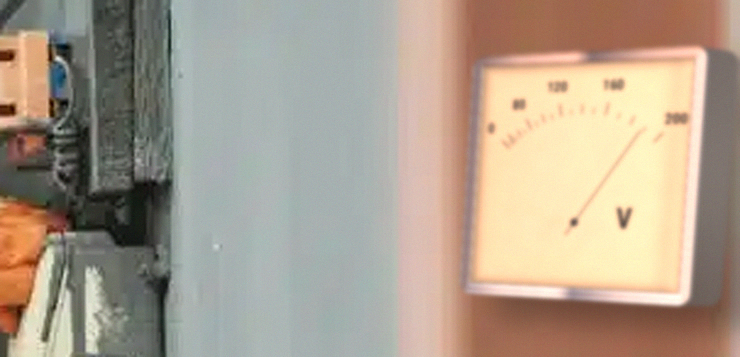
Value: value=190 unit=V
